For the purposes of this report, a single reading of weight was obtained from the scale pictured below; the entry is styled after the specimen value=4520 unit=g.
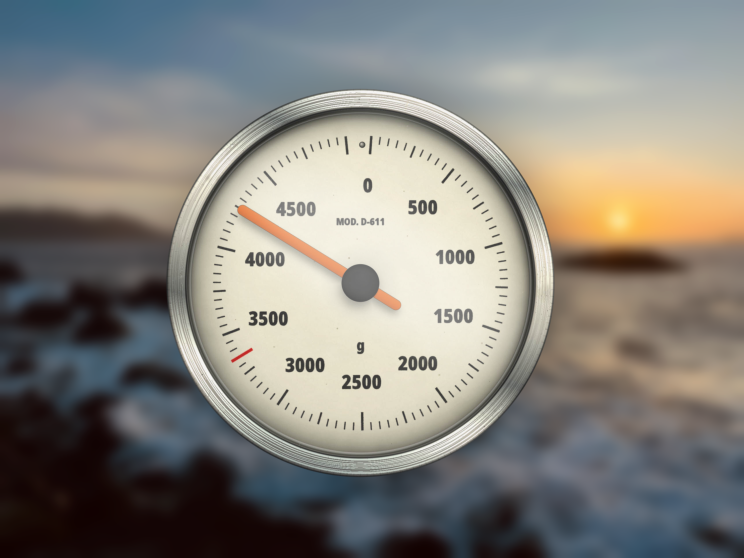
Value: value=4250 unit=g
